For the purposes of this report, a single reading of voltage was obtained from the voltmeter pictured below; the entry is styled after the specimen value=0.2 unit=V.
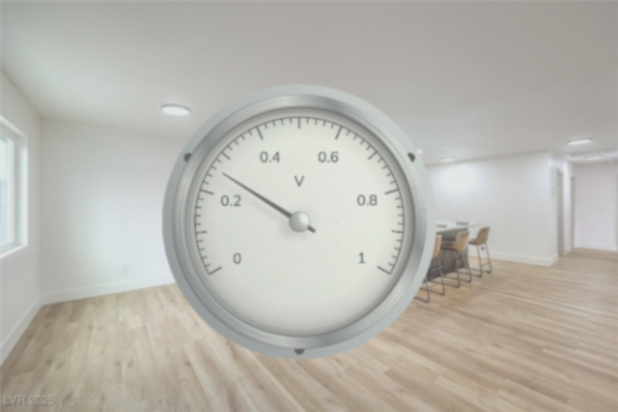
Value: value=0.26 unit=V
